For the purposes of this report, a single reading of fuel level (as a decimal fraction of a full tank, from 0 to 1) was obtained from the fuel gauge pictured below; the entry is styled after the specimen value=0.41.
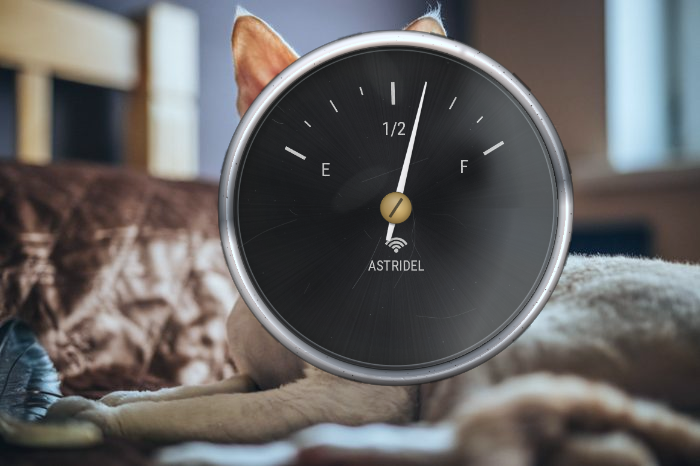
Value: value=0.625
